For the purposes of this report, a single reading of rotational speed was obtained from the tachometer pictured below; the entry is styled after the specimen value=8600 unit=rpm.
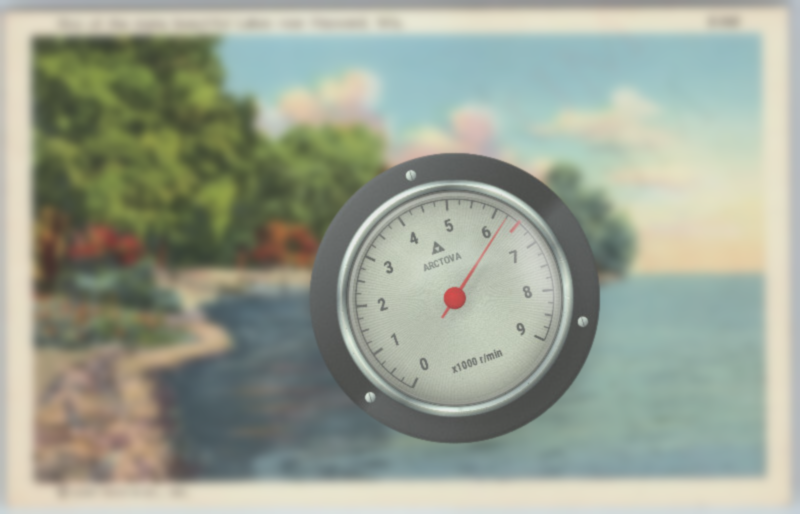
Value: value=6250 unit=rpm
